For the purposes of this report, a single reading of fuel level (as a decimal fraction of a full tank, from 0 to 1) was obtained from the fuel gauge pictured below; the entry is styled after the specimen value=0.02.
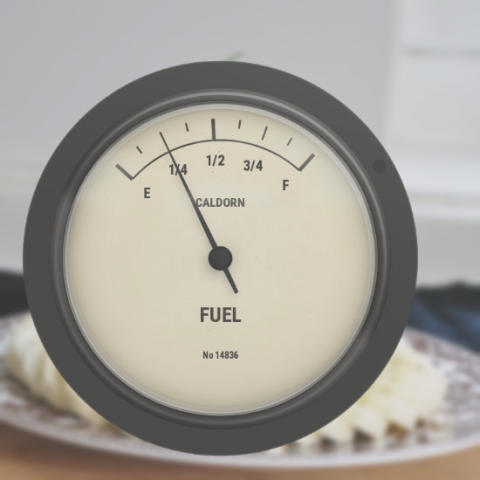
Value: value=0.25
